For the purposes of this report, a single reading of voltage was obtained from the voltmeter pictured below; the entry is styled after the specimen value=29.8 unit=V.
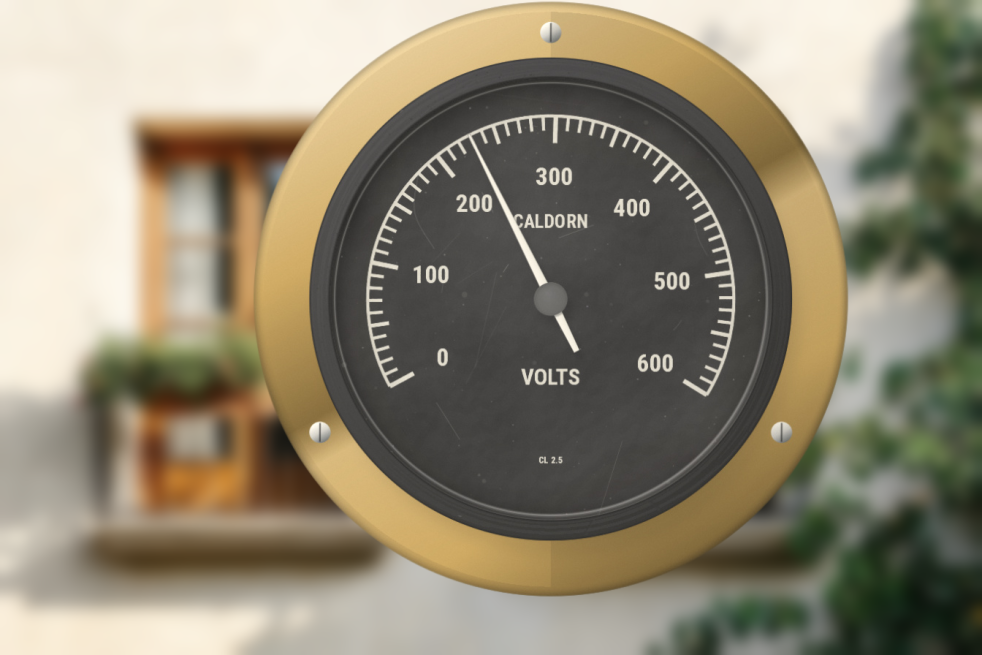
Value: value=230 unit=V
